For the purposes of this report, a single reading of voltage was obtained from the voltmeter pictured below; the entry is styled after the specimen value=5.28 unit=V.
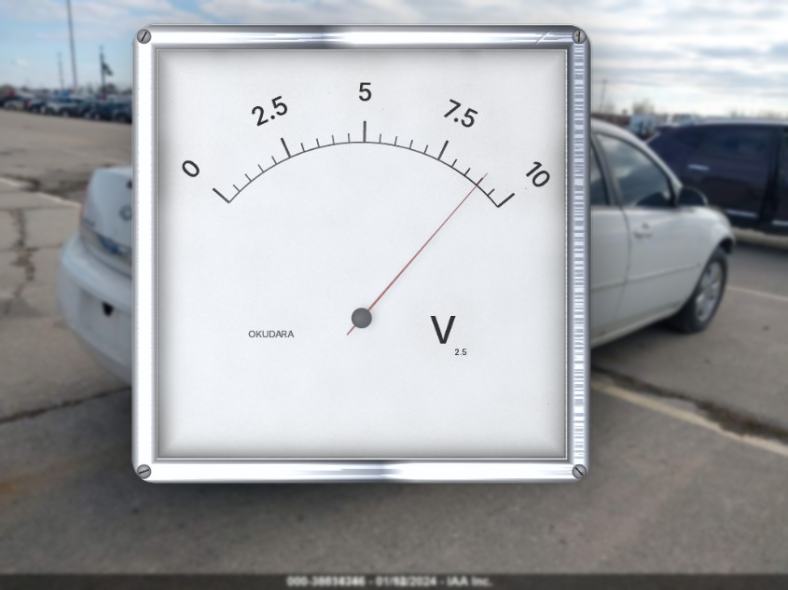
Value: value=9 unit=V
